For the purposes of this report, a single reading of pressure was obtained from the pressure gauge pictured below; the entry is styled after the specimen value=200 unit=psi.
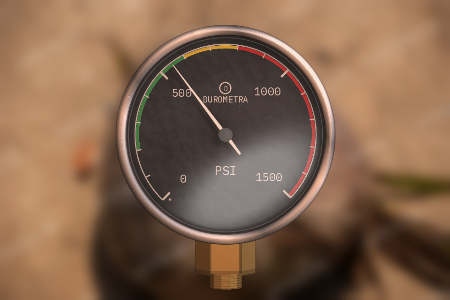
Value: value=550 unit=psi
